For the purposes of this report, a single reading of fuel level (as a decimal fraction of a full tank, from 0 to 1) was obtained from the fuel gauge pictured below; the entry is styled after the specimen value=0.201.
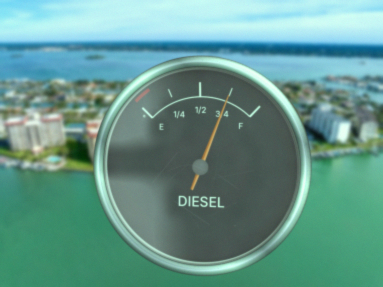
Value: value=0.75
